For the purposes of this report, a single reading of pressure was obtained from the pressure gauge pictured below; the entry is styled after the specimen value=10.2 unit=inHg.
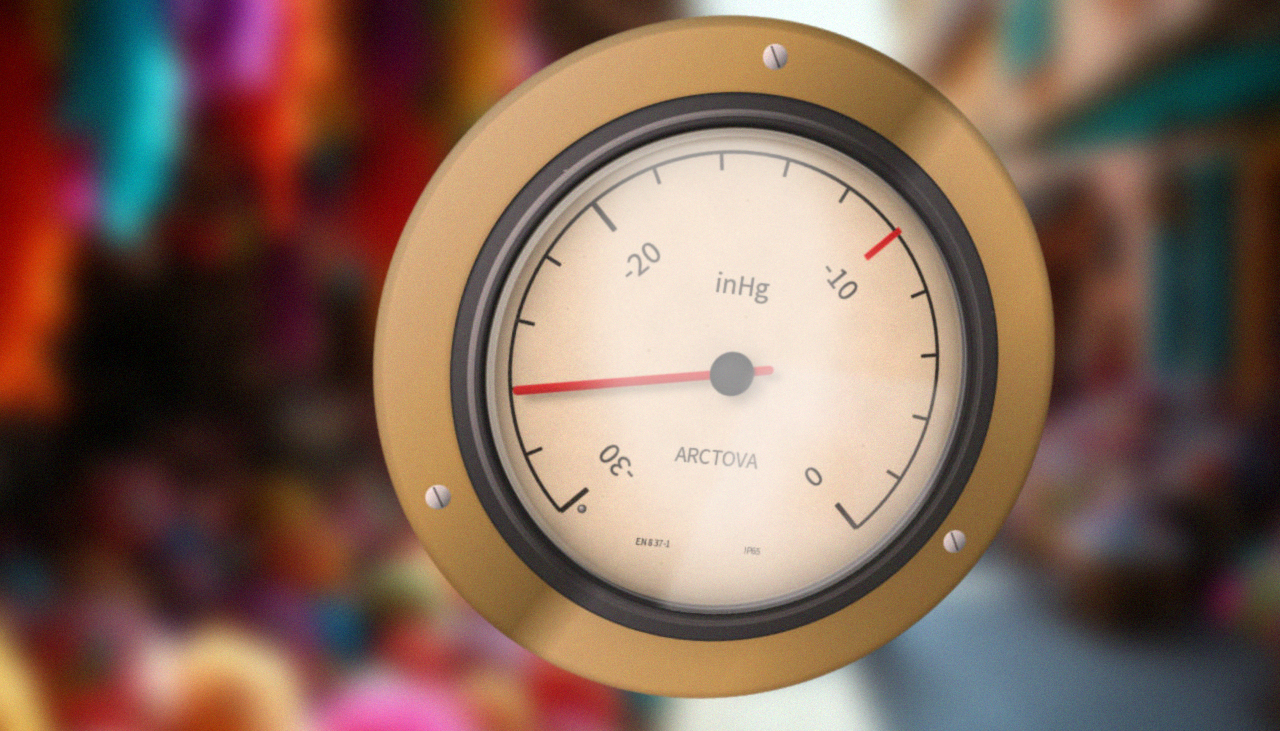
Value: value=-26 unit=inHg
